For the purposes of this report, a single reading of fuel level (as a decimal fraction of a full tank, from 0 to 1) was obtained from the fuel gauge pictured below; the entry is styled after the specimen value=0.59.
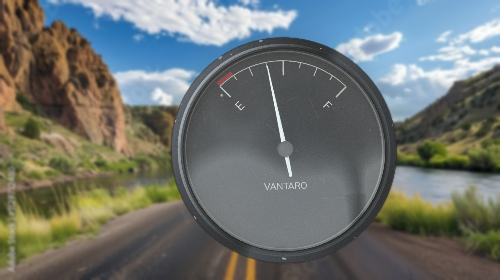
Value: value=0.375
